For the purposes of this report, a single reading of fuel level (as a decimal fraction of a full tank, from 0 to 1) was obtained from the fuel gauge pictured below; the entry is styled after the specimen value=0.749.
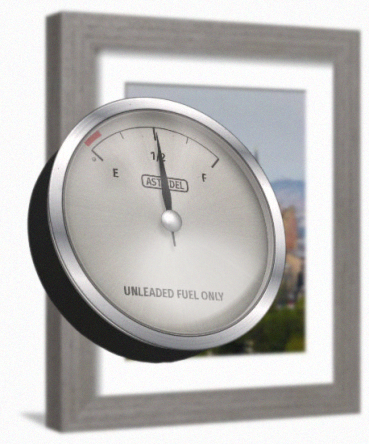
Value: value=0.5
